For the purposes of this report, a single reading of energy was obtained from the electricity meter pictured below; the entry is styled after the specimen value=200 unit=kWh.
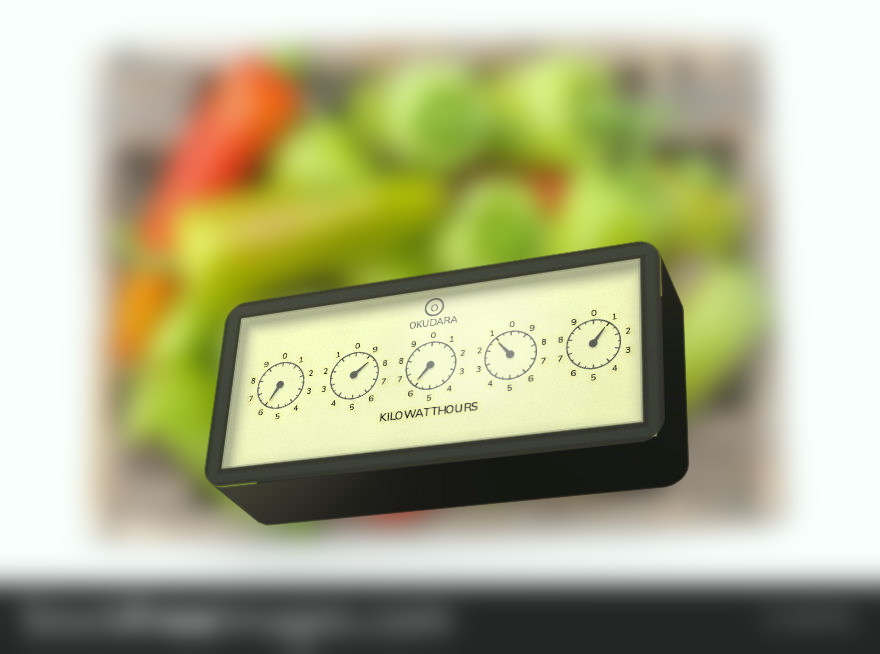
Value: value=58611 unit=kWh
